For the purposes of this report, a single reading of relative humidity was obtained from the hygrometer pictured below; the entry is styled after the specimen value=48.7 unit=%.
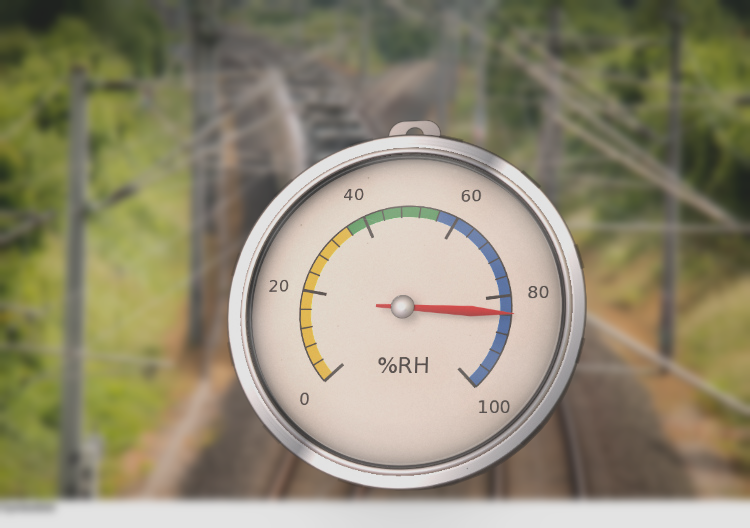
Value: value=84 unit=%
